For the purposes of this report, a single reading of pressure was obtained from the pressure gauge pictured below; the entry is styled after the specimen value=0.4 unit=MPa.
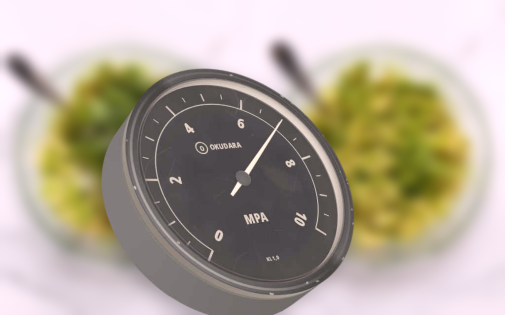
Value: value=7 unit=MPa
